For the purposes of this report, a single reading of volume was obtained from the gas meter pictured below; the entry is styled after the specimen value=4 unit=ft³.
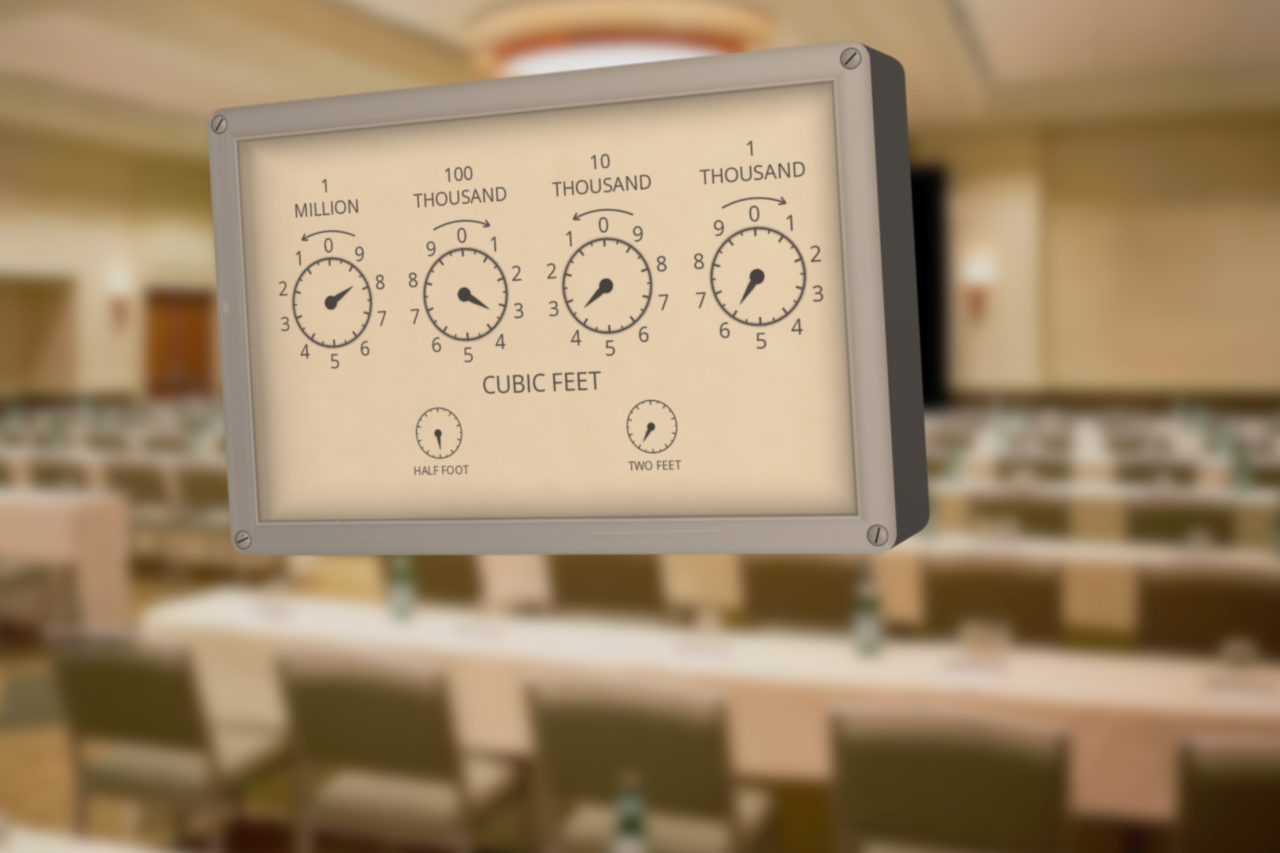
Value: value=833600 unit=ft³
